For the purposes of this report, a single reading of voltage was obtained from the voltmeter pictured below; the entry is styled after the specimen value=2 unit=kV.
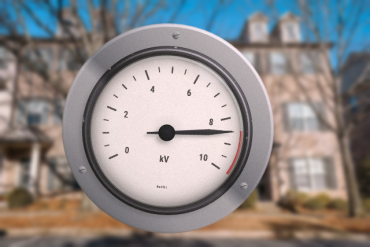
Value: value=8.5 unit=kV
